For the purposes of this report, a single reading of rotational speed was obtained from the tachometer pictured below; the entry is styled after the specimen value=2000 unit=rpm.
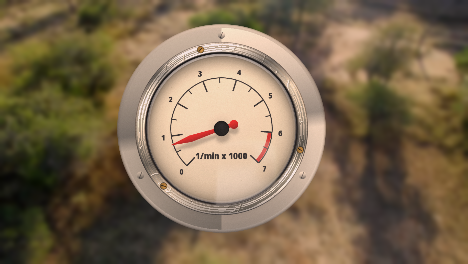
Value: value=750 unit=rpm
